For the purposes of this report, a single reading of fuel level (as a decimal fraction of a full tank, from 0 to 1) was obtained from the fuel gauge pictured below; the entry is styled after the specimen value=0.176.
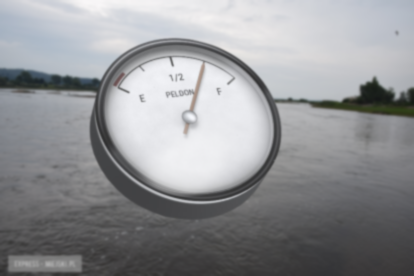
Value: value=0.75
